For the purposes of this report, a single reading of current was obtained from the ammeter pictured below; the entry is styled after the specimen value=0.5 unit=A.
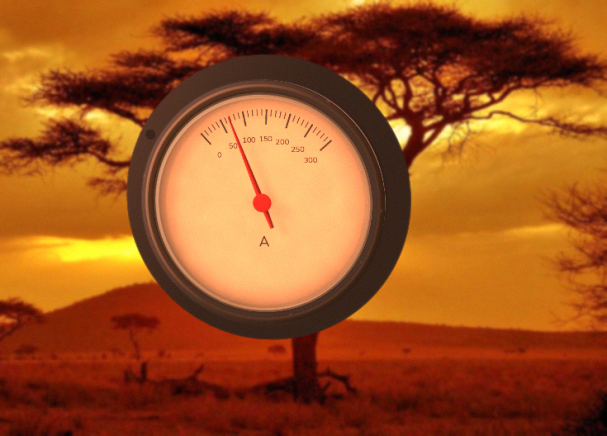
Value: value=70 unit=A
